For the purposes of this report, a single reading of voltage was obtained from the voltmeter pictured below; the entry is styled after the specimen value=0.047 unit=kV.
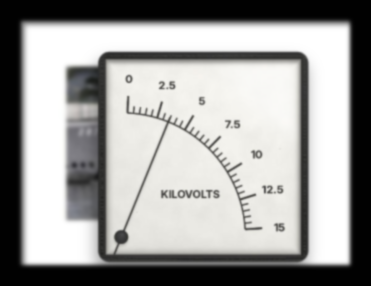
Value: value=3.5 unit=kV
